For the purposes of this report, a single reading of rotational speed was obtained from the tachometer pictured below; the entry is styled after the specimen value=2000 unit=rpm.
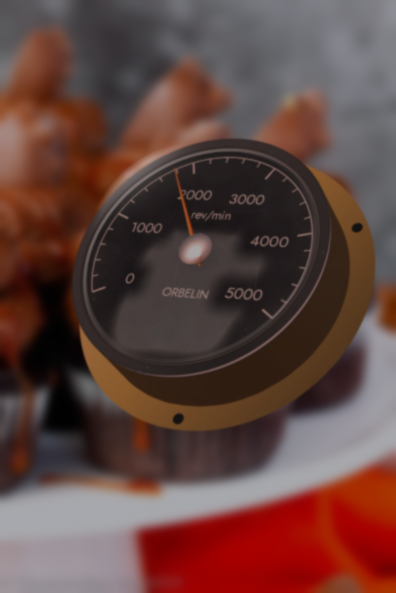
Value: value=1800 unit=rpm
